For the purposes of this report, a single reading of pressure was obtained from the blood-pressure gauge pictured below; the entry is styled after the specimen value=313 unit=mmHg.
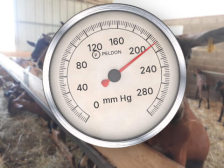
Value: value=210 unit=mmHg
